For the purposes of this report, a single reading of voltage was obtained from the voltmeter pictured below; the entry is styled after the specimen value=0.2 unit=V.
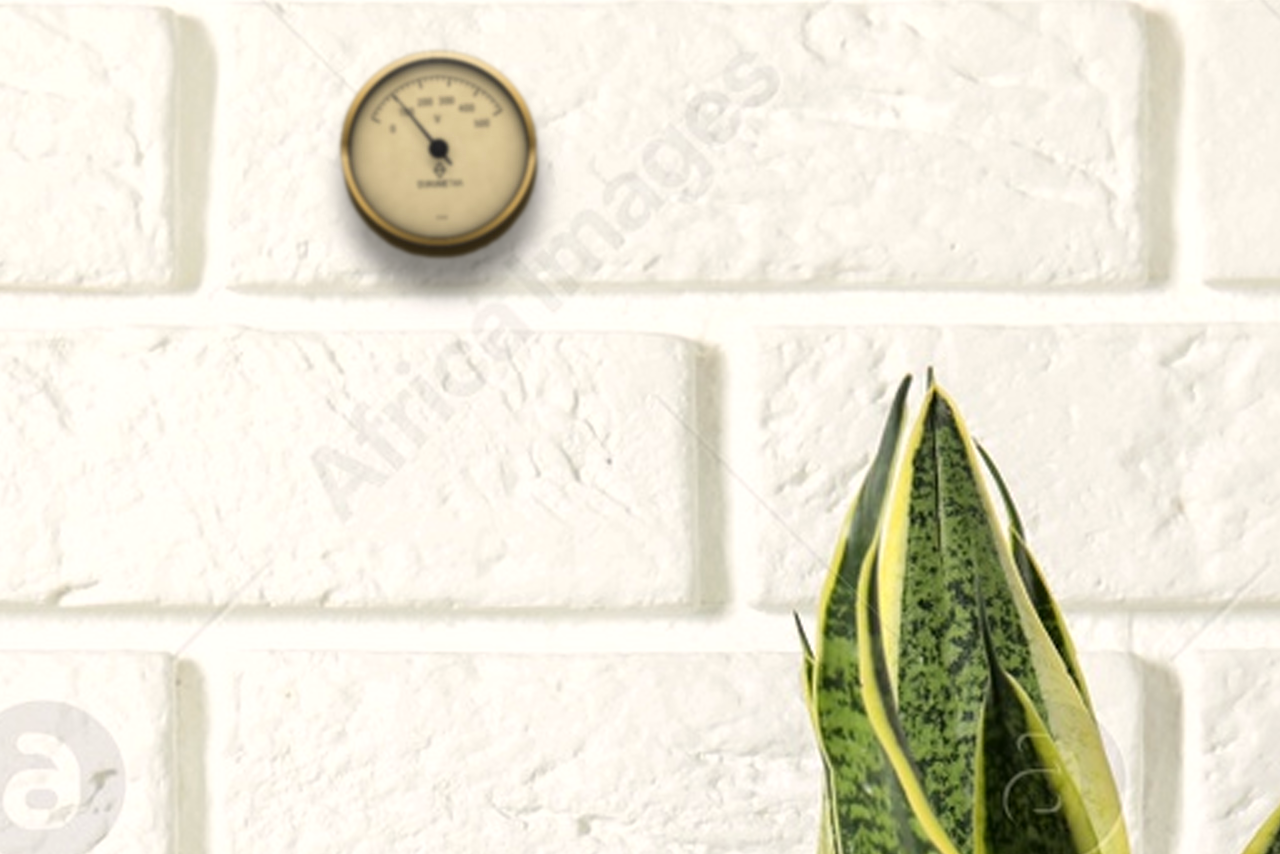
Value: value=100 unit=V
